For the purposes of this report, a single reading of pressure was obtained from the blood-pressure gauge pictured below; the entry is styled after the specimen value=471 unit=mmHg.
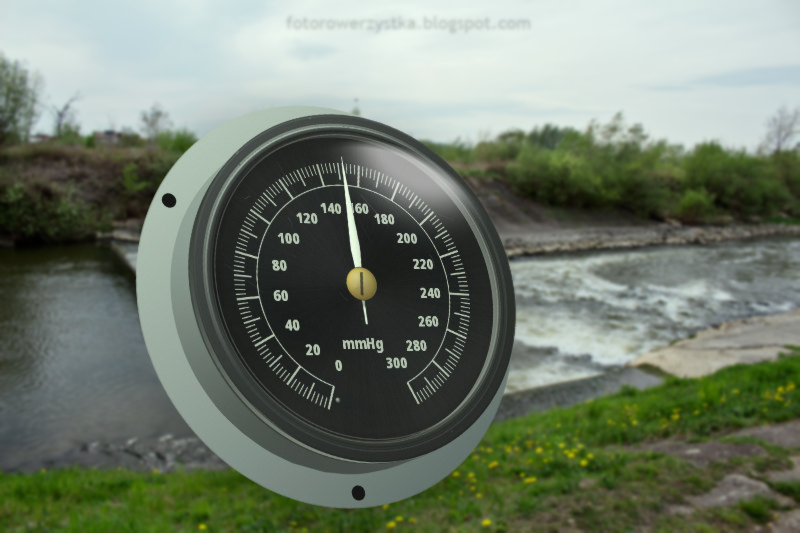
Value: value=150 unit=mmHg
